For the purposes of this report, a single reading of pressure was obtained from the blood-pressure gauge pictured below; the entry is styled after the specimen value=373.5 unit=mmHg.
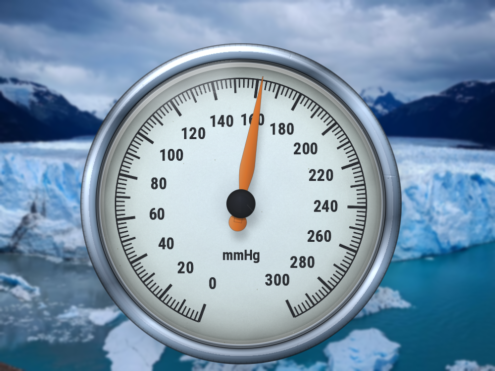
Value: value=162 unit=mmHg
